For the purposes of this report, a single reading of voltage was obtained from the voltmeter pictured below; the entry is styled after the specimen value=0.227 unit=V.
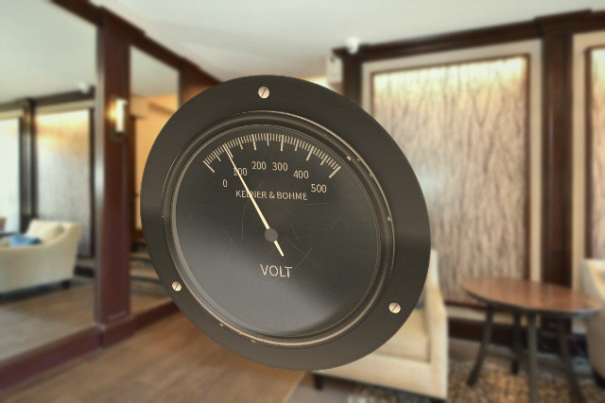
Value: value=100 unit=V
